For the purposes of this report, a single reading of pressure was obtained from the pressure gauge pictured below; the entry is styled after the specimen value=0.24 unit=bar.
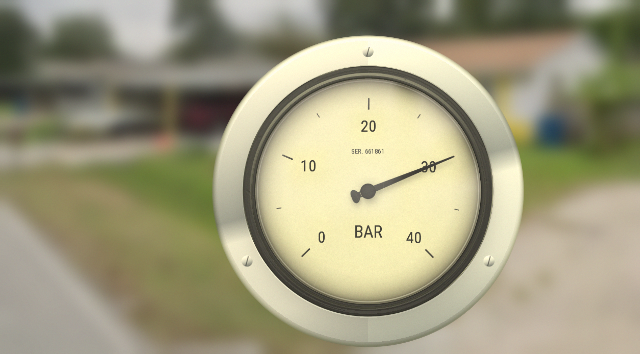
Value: value=30 unit=bar
